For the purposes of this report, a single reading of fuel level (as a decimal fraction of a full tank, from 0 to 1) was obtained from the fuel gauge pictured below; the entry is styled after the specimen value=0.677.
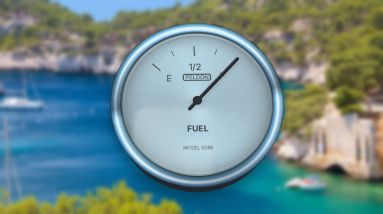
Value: value=1
